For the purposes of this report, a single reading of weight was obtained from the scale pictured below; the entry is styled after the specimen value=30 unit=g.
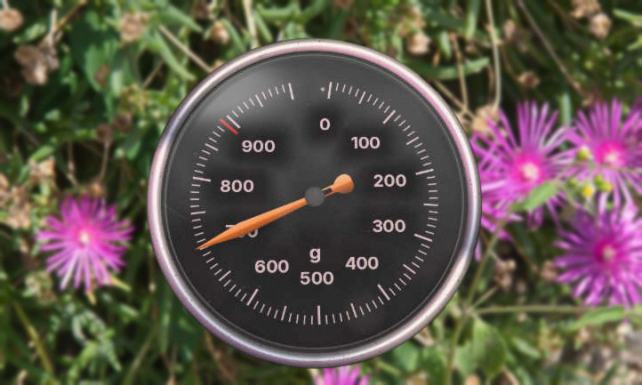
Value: value=700 unit=g
